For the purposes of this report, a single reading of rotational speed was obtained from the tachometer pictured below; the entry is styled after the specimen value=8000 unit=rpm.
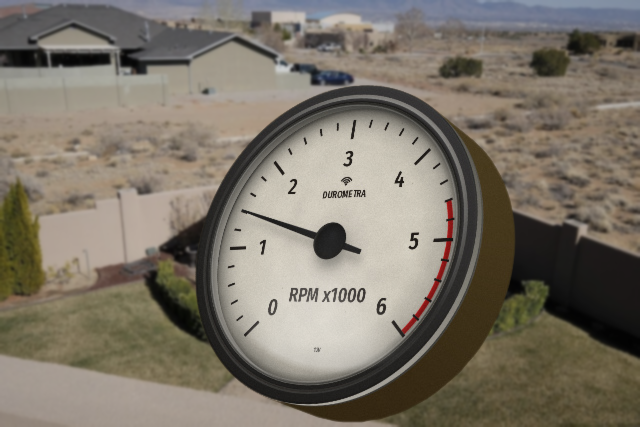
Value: value=1400 unit=rpm
